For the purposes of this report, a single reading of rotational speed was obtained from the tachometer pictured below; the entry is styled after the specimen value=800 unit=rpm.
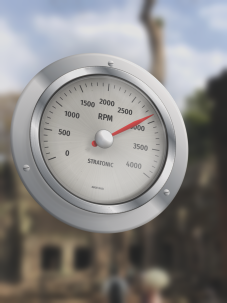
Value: value=2900 unit=rpm
